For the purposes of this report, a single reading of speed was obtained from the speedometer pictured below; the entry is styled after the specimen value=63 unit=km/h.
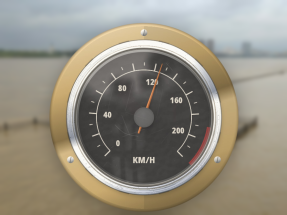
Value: value=125 unit=km/h
